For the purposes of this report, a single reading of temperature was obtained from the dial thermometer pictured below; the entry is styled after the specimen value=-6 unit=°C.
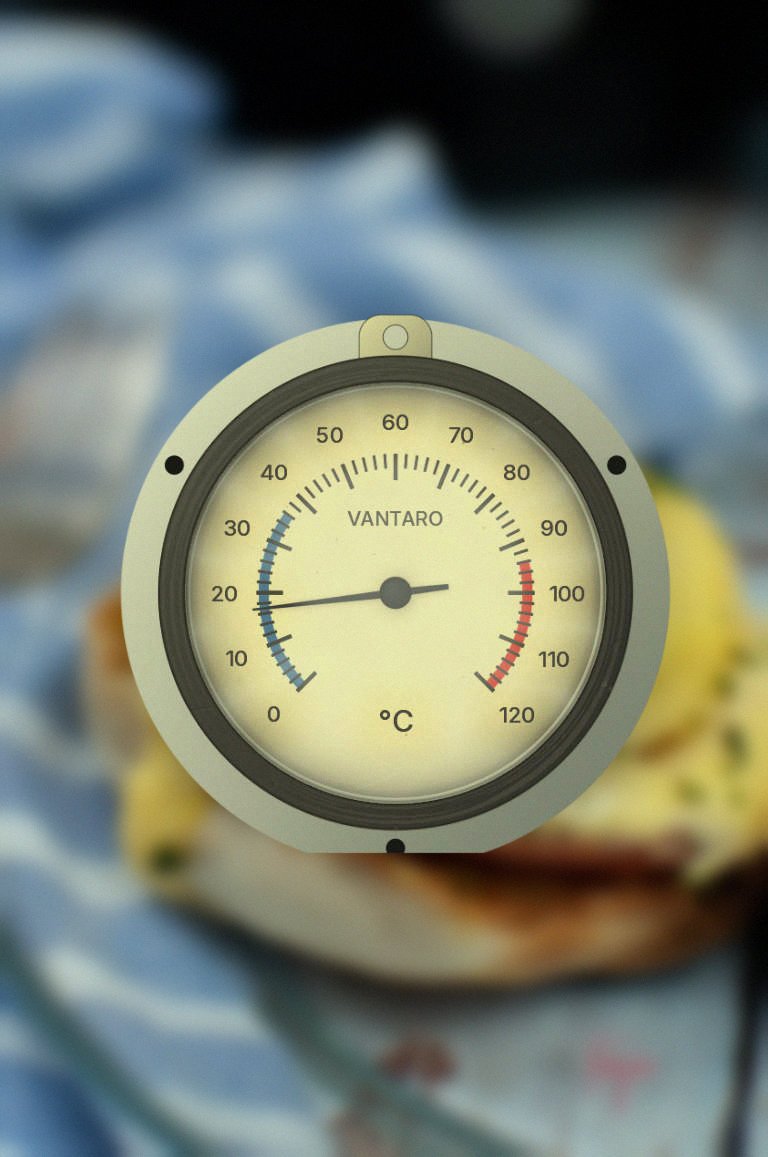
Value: value=17 unit=°C
